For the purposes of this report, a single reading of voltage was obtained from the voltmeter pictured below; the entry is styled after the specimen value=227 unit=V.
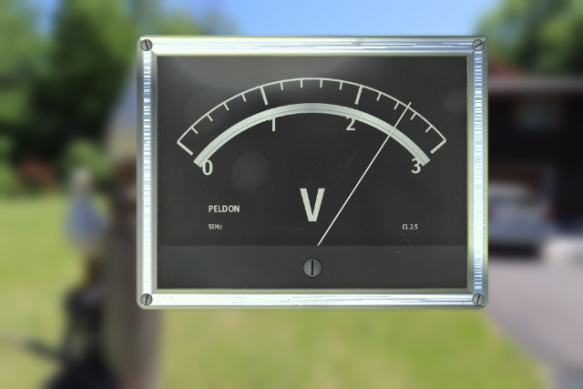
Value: value=2.5 unit=V
